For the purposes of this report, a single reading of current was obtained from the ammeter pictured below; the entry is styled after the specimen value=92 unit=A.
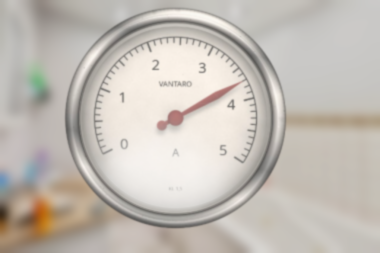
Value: value=3.7 unit=A
